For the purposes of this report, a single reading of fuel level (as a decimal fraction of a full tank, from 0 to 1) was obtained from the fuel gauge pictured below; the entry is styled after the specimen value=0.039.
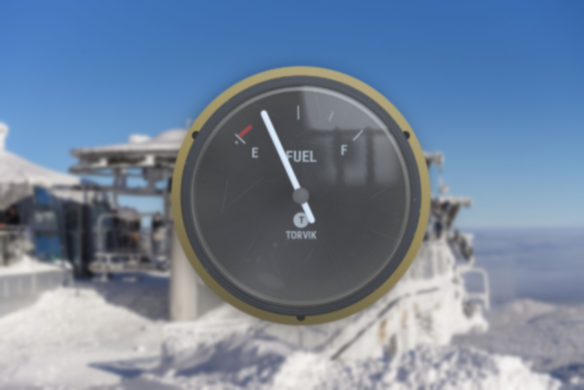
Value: value=0.25
